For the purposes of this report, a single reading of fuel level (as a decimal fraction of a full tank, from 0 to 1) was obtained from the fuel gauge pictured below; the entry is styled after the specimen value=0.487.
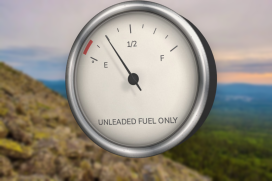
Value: value=0.25
